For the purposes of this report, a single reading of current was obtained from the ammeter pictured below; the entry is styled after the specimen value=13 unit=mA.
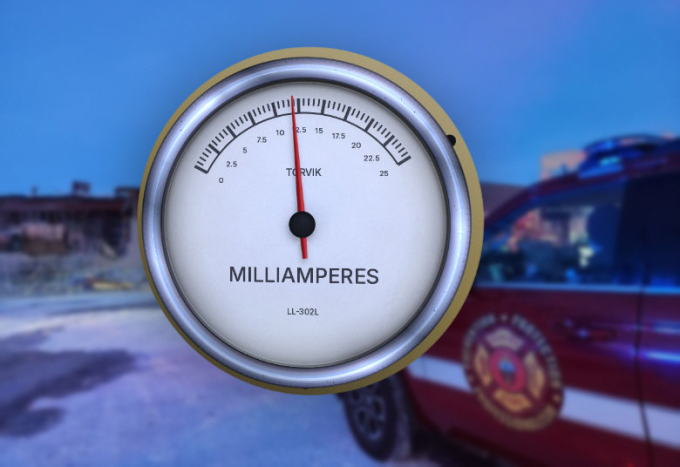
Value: value=12 unit=mA
